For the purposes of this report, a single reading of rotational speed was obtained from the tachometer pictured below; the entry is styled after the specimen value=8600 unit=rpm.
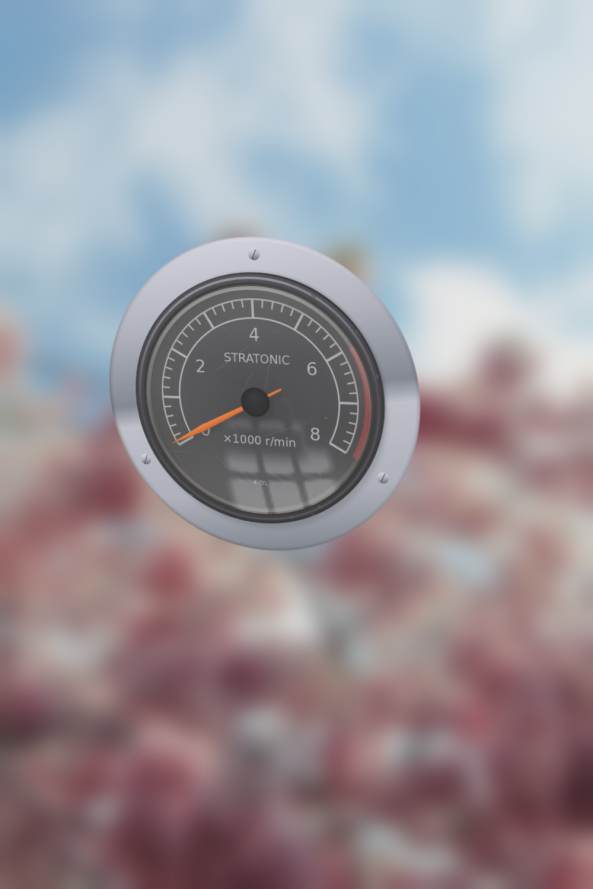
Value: value=100 unit=rpm
